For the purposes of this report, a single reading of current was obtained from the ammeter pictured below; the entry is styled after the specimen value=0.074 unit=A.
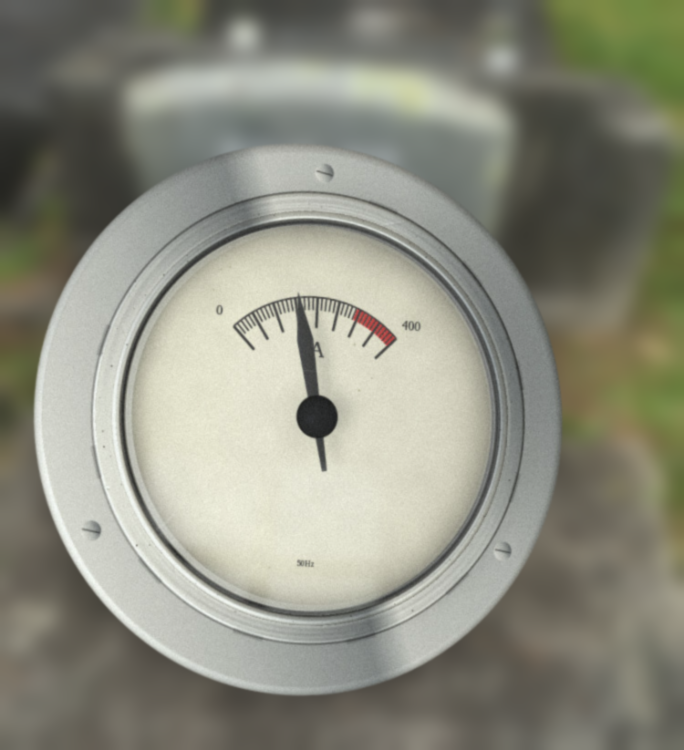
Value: value=150 unit=A
